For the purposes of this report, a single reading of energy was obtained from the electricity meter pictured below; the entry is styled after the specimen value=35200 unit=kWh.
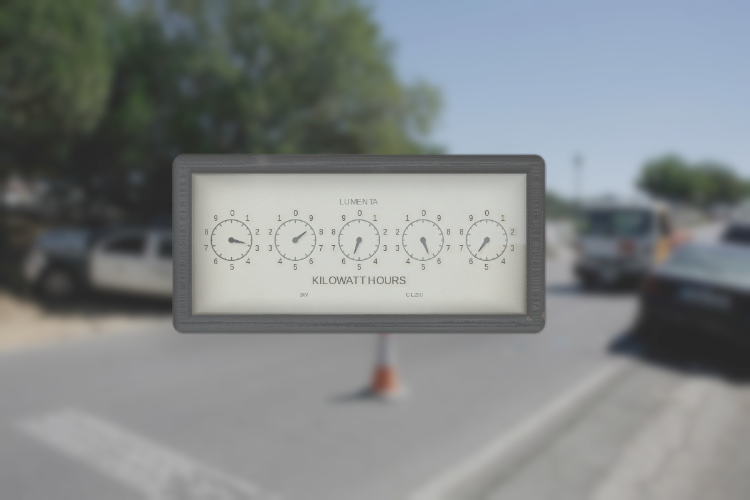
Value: value=28556 unit=kWh
